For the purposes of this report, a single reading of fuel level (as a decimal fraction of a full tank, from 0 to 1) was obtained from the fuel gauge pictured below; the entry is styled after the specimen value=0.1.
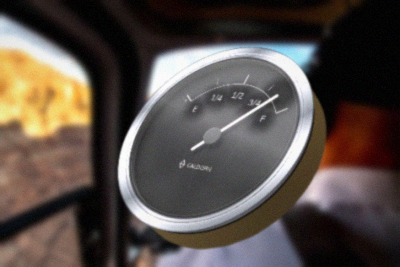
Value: value=0.875
